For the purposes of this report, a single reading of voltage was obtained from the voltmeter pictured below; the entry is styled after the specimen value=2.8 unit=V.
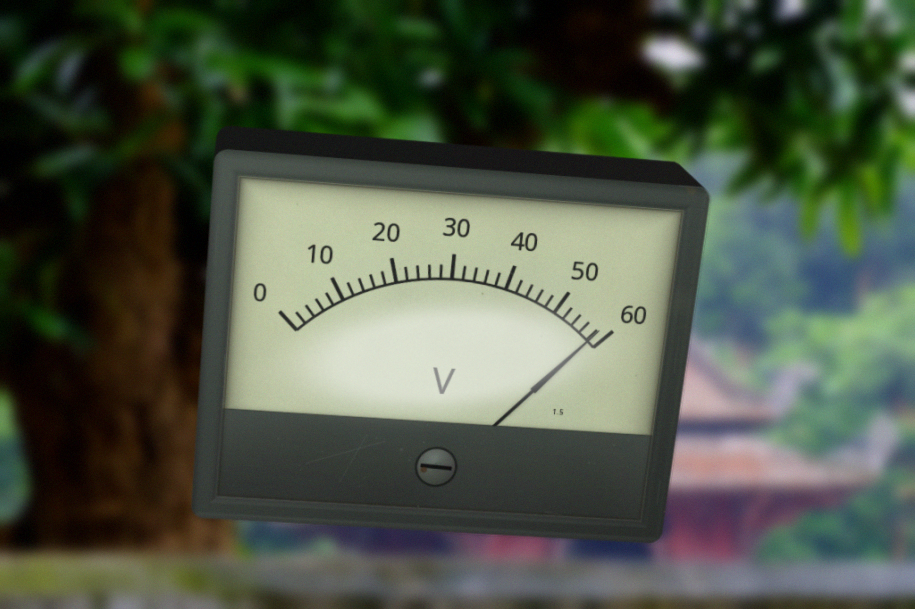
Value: value=58 unit=V
